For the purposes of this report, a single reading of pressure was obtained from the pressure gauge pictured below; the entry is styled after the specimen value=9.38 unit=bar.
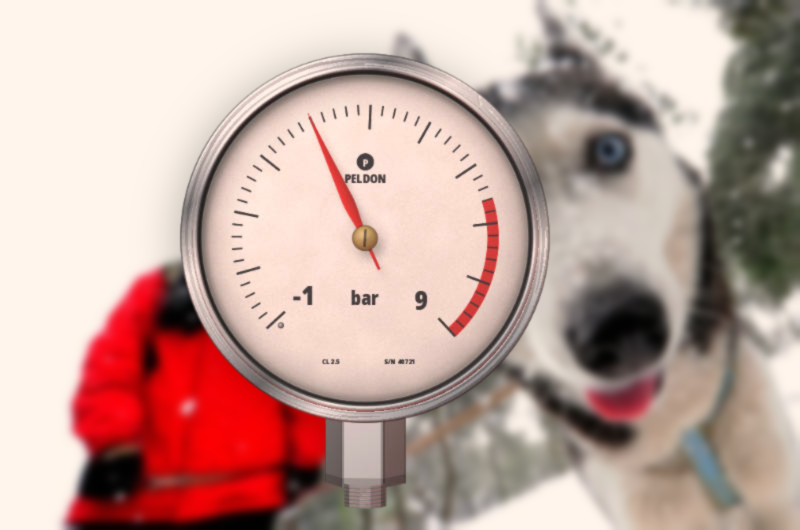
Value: value=3 unit=bar
